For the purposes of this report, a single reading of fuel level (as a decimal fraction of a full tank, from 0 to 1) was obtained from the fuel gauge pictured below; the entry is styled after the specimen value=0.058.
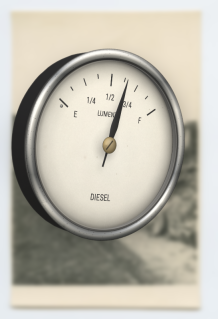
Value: value=0.625
